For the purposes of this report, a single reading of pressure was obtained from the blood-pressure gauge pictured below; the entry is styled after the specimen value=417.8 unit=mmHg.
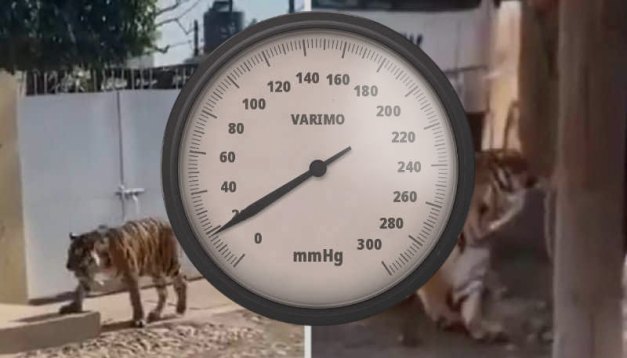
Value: value=18 unit=mmHg
